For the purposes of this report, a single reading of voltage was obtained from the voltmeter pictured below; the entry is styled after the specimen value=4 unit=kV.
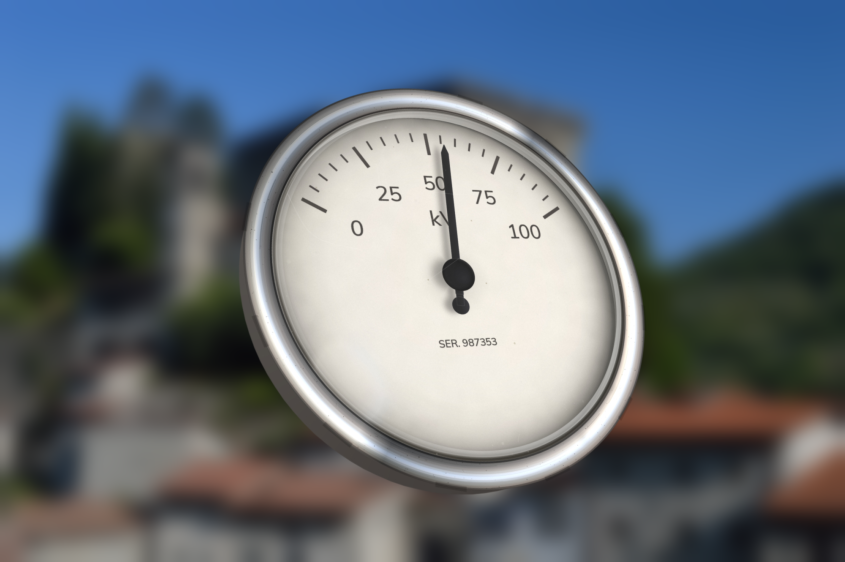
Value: value=55 unit=kV
